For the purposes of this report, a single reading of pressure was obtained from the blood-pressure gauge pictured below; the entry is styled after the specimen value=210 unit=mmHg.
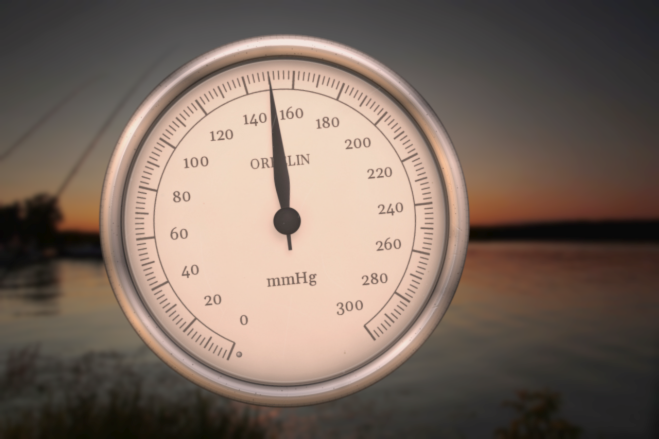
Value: value=150 unit=mmHg
